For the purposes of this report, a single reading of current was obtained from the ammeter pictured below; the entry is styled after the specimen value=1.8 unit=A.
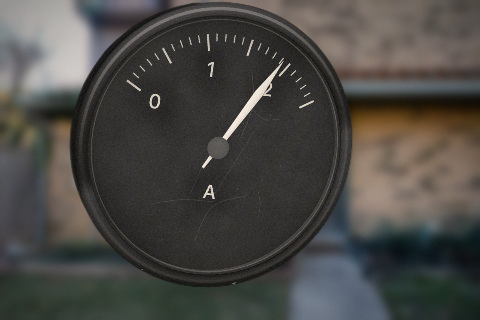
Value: value=1.9 unit=A
